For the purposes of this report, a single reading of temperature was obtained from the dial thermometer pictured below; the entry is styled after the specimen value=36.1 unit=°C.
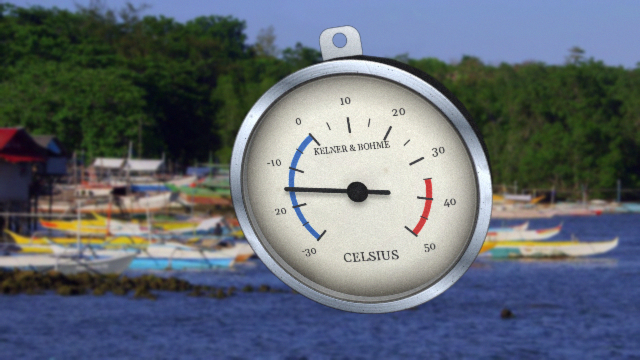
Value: value=-15 unit=°C
